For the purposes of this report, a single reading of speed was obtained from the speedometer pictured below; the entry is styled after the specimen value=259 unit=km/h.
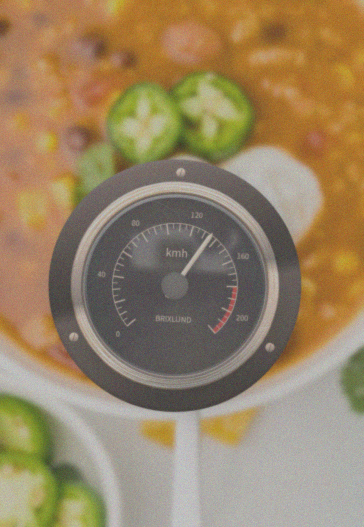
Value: value=135 unit=km/h
